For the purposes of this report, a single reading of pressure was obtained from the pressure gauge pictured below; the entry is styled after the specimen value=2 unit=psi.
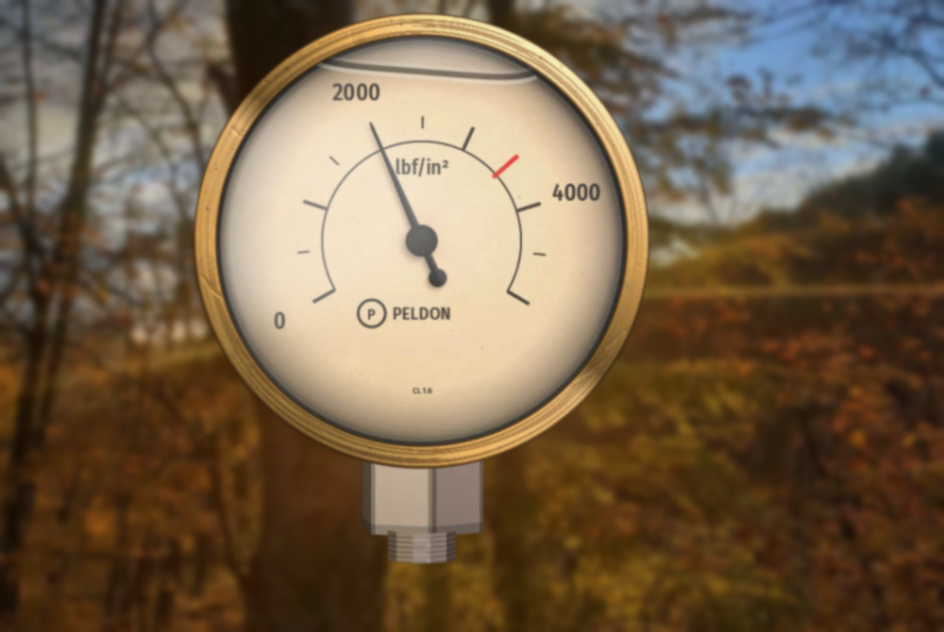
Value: value=2000 unit=psi
